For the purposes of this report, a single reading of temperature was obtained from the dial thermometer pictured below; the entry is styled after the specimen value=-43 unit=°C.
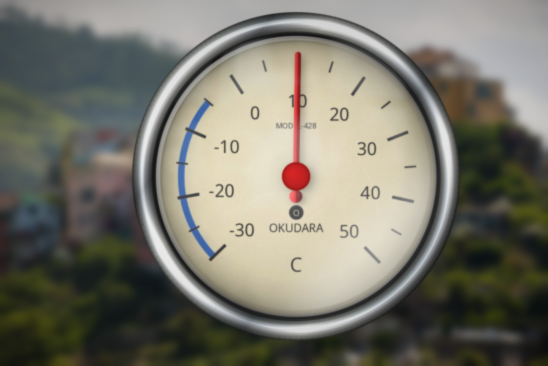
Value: value=10 unit=°C
